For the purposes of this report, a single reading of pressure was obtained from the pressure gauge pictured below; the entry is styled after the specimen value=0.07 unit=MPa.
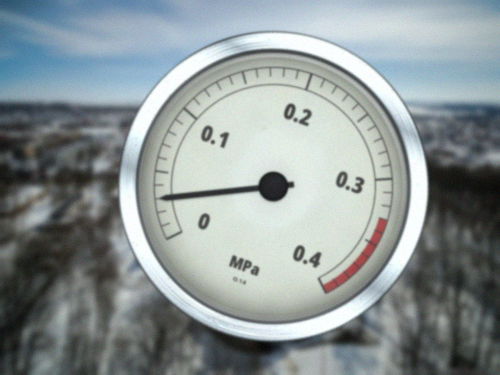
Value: value=0.03 unit=MPa
